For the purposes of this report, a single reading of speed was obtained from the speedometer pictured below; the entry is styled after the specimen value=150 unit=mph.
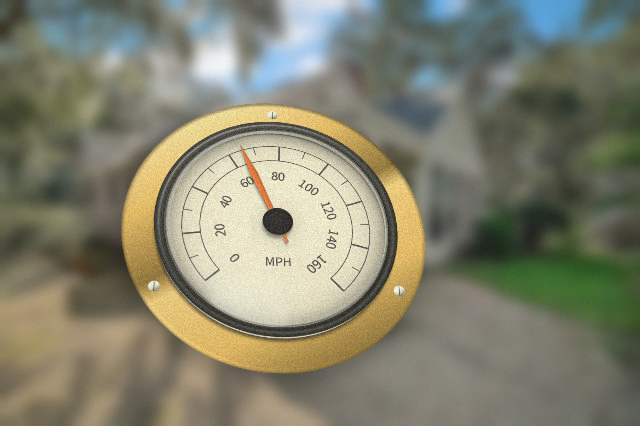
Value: value=65 unit=mph
